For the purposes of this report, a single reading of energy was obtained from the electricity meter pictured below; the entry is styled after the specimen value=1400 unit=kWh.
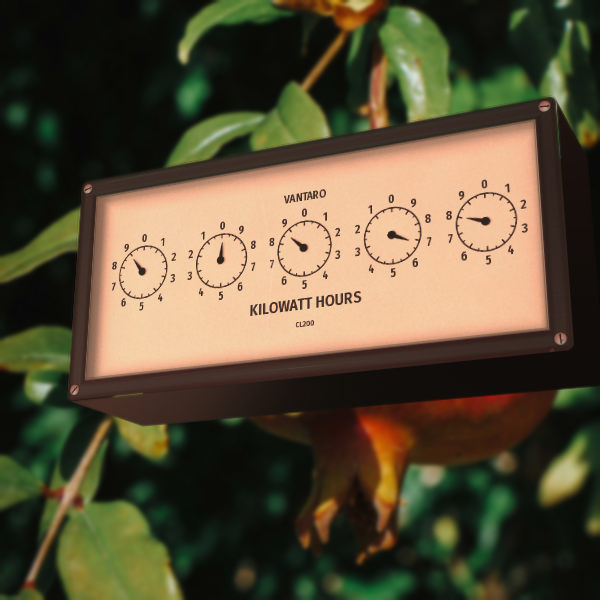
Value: value=89868 unit=kWh
